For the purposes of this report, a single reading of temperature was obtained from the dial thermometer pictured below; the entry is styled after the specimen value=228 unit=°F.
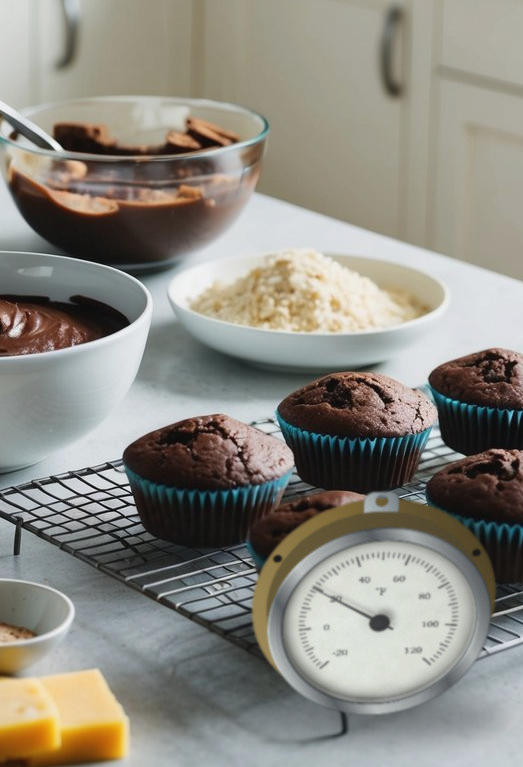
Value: value=20 unit=°F
